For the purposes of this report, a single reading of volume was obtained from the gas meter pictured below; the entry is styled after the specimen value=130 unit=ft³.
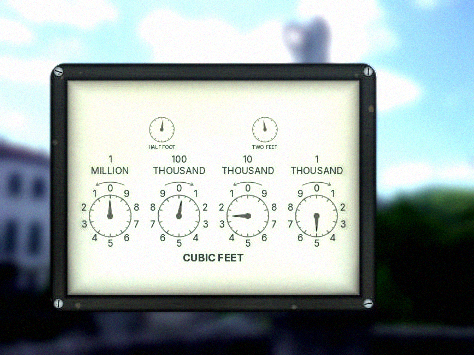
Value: value=2500 unit=ft³
